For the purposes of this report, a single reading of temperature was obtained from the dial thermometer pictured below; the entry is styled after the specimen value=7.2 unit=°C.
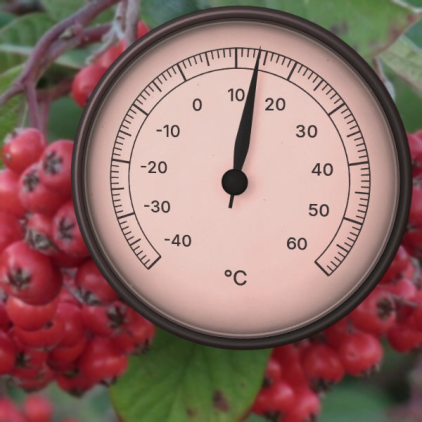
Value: value=14 unit=°C
